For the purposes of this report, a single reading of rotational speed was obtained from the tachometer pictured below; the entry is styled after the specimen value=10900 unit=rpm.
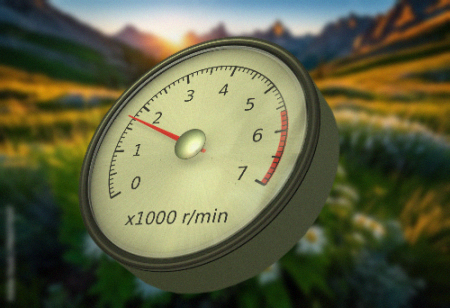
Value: value=1700 unit=rpm
